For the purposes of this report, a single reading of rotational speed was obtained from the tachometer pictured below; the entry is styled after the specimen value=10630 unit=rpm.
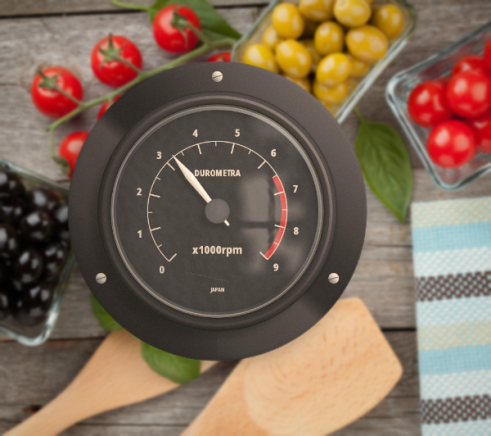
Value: value=3250 unit=rpm
